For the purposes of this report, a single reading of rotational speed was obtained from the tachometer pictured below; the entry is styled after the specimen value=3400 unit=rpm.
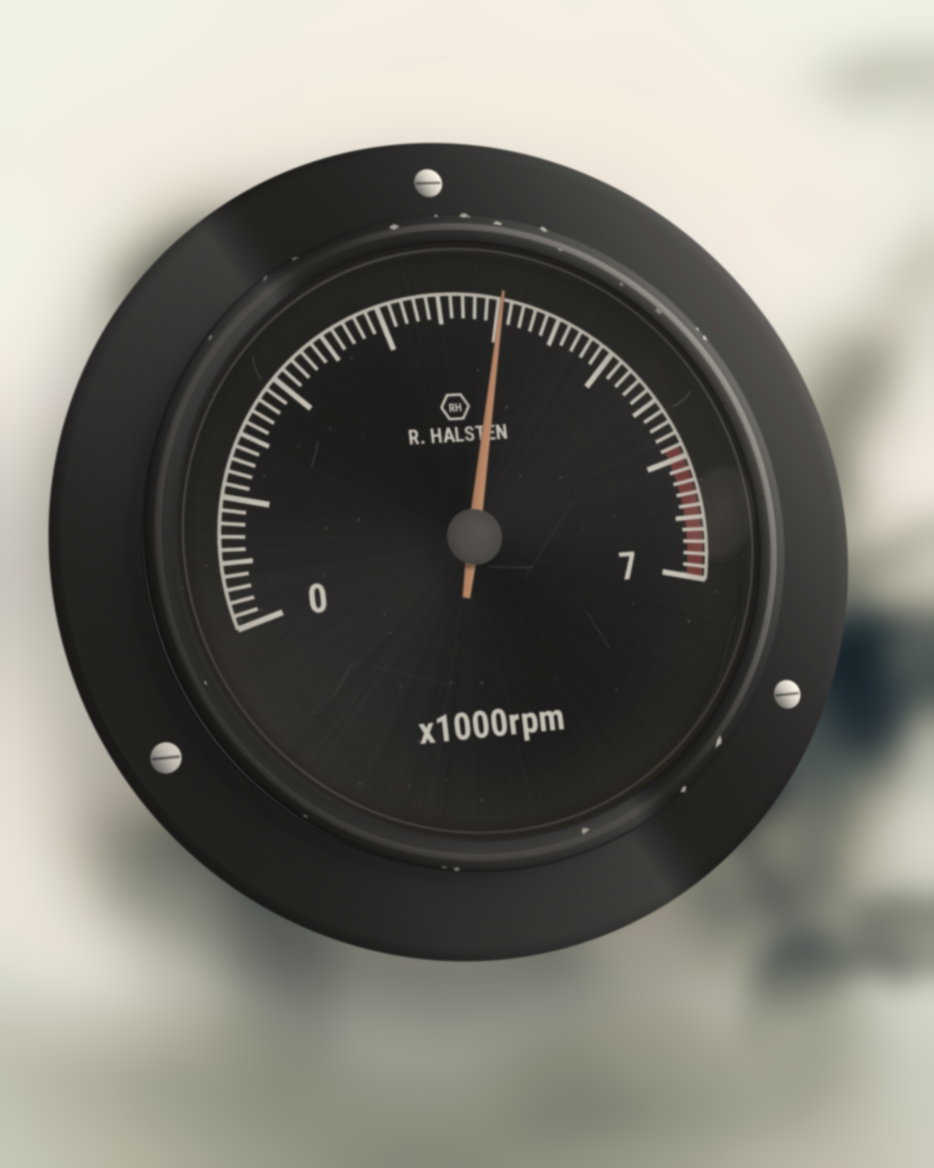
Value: value=4000 unit=rpm
